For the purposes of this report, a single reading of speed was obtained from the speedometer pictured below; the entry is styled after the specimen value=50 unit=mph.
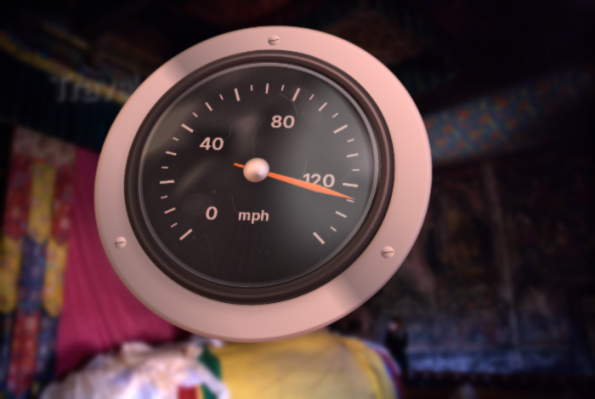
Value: value=125 unit=mph
